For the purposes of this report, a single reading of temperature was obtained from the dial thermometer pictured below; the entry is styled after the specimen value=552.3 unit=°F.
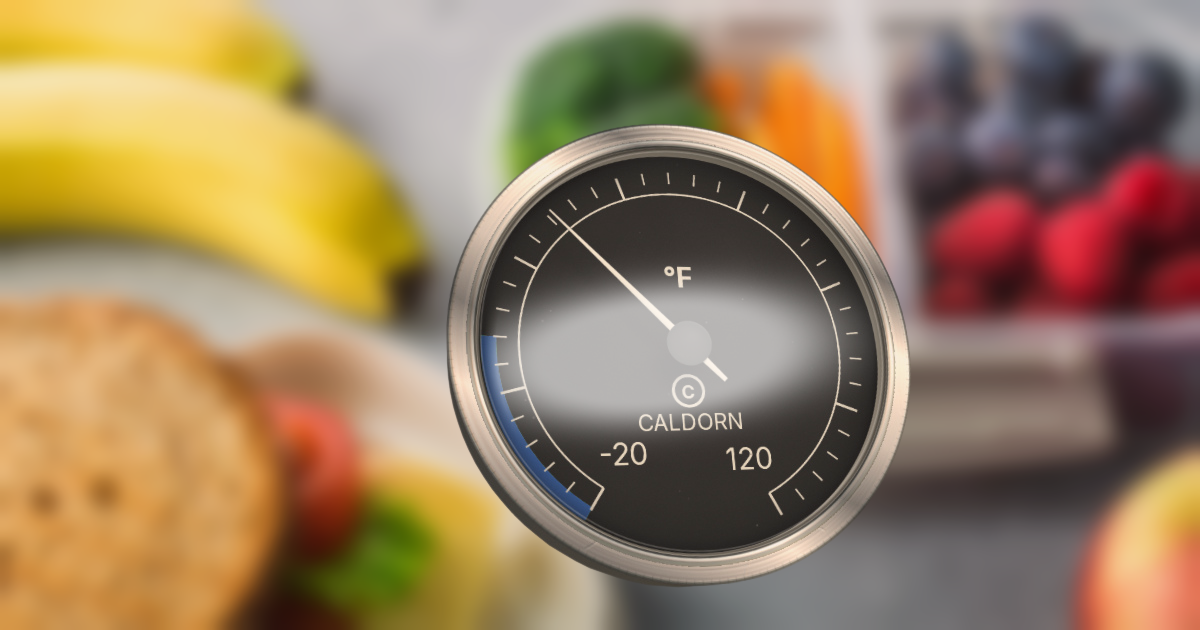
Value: value=28 unit=°F
